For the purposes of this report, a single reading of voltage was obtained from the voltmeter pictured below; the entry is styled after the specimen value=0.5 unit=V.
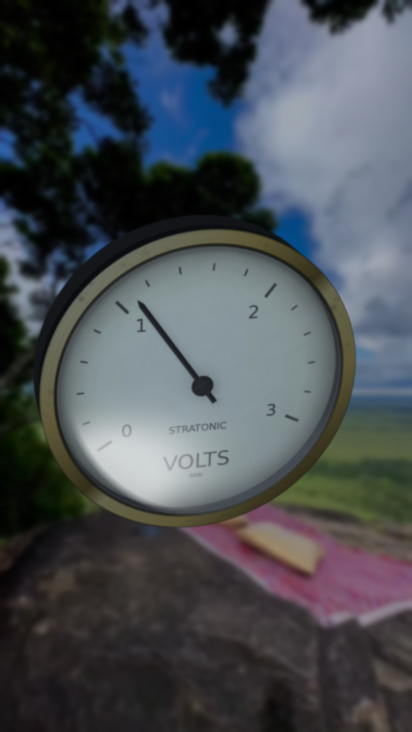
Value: value=1.1 unit=V
